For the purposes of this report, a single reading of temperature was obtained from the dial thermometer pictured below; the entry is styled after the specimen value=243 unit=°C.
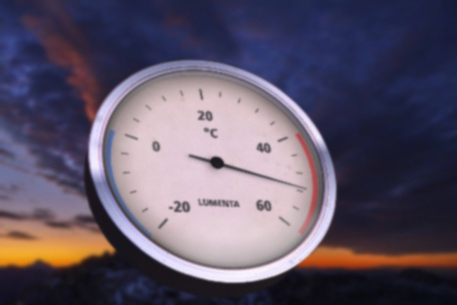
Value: value=52 unit=°C
